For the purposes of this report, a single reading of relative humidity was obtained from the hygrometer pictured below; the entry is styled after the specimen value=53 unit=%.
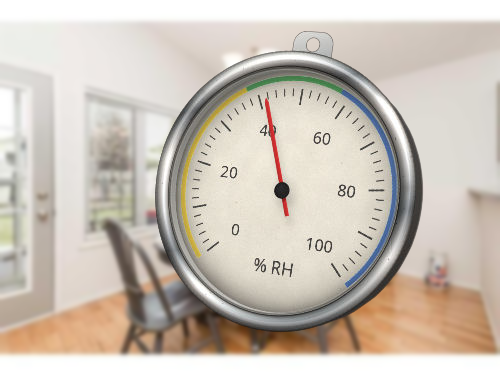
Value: value=42 unit=%
